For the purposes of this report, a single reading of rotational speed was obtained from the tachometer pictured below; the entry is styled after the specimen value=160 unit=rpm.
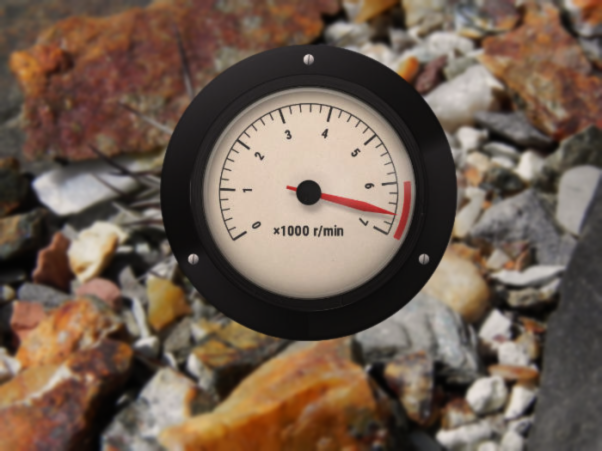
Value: value=6600 unit=rpm
